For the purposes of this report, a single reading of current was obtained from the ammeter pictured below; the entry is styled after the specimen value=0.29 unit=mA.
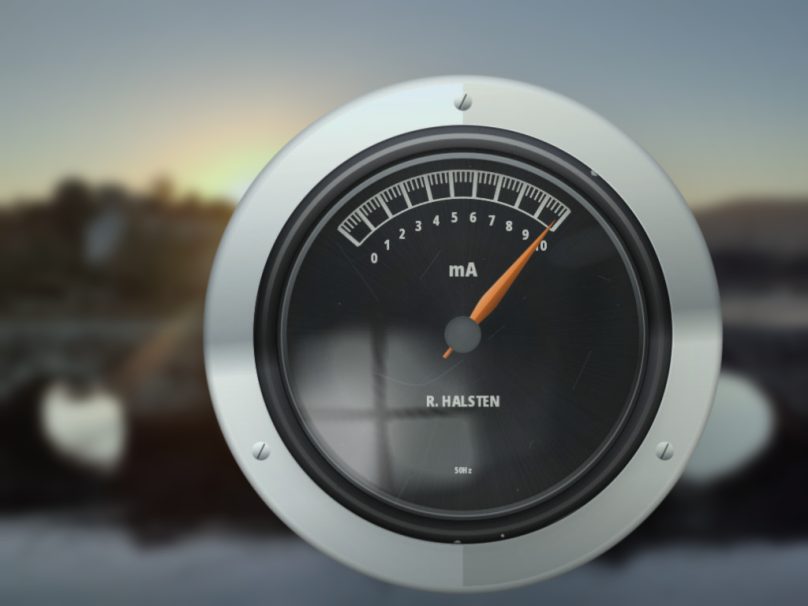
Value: value=9.8 unit=mA
